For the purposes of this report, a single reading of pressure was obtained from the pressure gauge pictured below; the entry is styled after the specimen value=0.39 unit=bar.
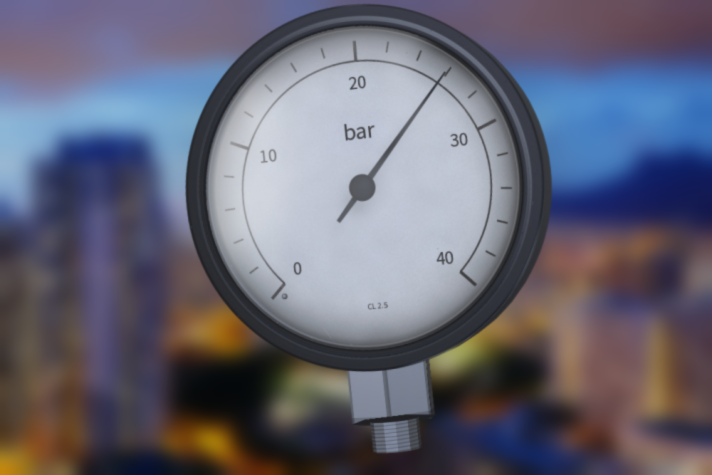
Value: value=26 unit=bar
